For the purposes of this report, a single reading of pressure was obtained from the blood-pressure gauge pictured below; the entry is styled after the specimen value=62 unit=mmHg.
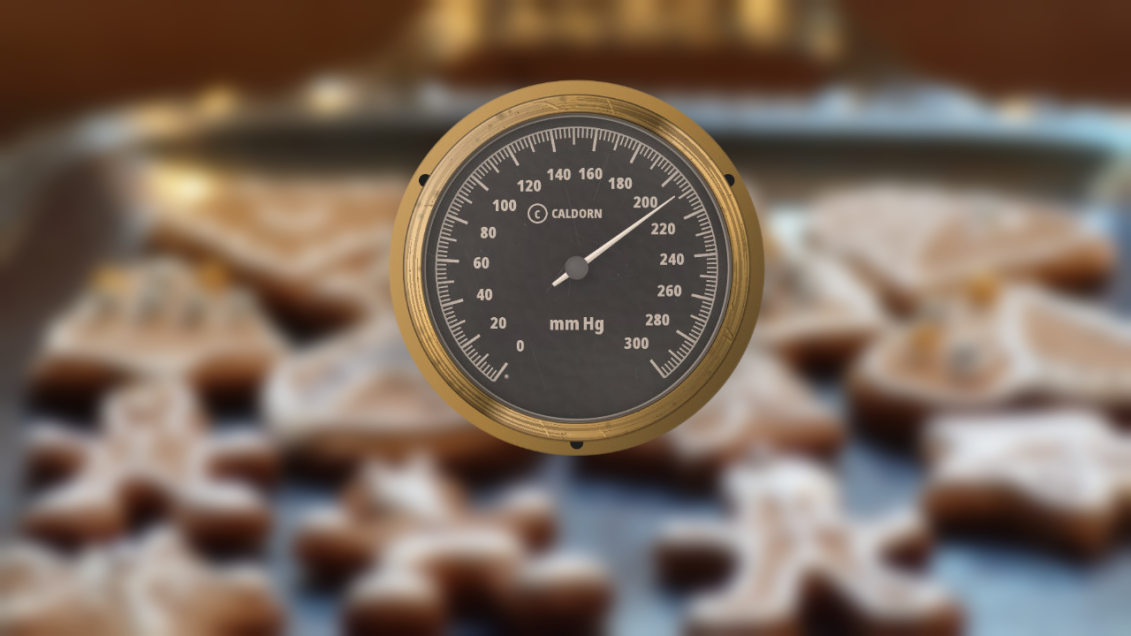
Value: value=208 unit=mmHg
